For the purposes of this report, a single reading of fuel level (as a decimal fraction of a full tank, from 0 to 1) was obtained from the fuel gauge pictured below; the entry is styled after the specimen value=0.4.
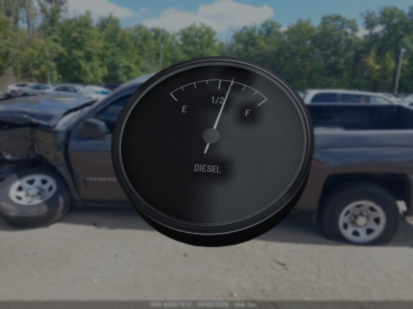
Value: value=0.625
